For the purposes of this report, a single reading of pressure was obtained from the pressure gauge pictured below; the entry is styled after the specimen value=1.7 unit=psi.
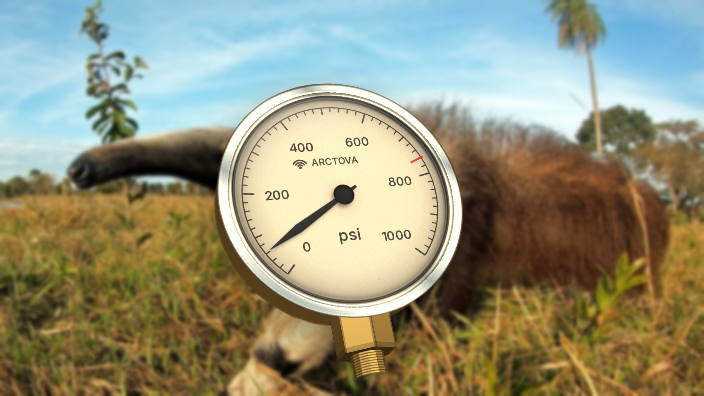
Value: value=60 unit=psi
